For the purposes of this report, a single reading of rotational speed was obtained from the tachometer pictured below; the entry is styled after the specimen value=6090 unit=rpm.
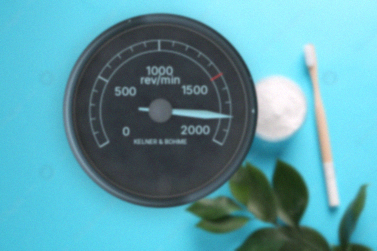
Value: value=1800 unit=rpm
